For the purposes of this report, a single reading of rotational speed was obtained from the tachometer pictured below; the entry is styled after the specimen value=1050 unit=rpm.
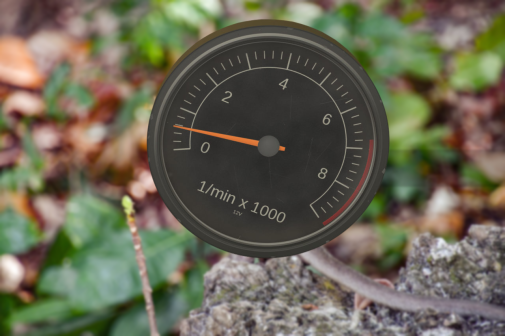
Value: value=600 unit=rpm
